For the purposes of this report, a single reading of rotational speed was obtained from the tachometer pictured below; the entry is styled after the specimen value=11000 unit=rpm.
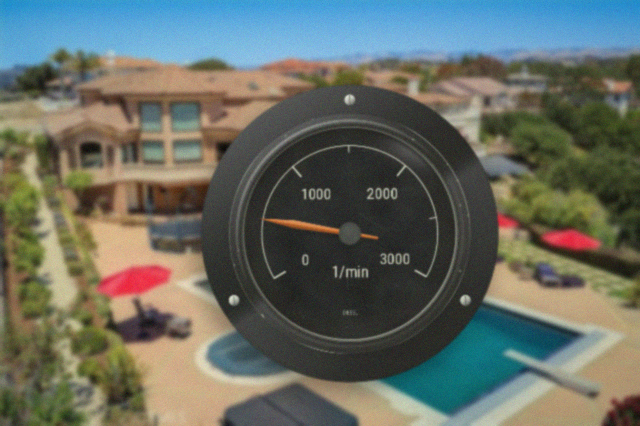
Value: value=500 unit=rpm
